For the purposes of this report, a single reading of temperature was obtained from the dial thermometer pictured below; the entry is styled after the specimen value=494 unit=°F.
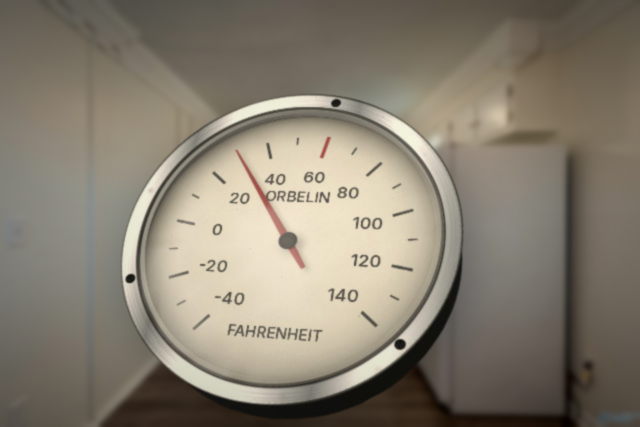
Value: value=30 unit=°F
